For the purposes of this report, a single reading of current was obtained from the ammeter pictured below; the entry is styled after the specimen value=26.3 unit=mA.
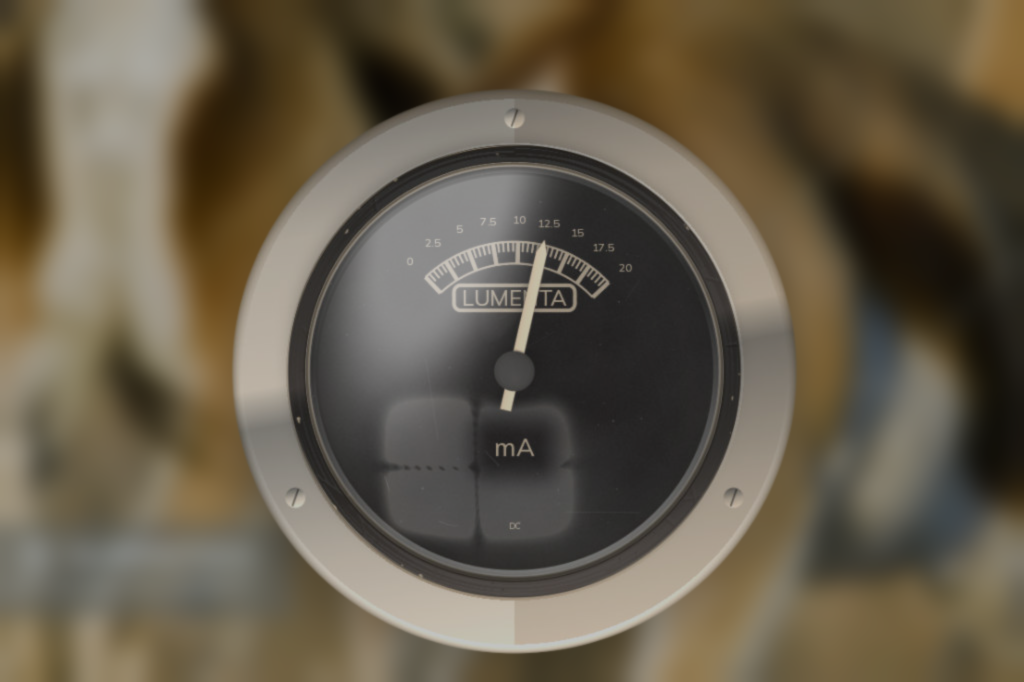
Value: value=12.5 unit=mA
